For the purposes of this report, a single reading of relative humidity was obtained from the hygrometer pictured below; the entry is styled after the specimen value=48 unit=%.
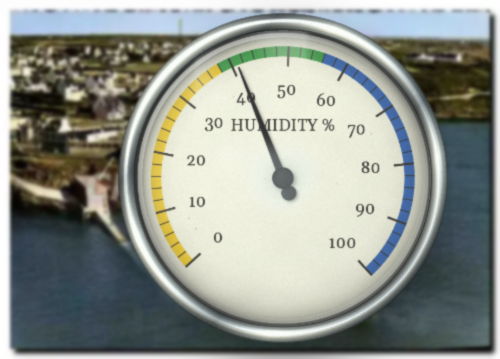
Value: value=41 unit=%
